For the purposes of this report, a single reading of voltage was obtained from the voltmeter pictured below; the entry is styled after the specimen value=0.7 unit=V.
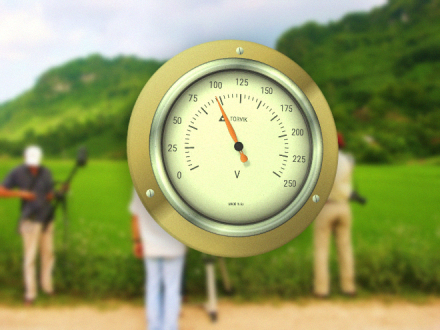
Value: value=95 unit=V
